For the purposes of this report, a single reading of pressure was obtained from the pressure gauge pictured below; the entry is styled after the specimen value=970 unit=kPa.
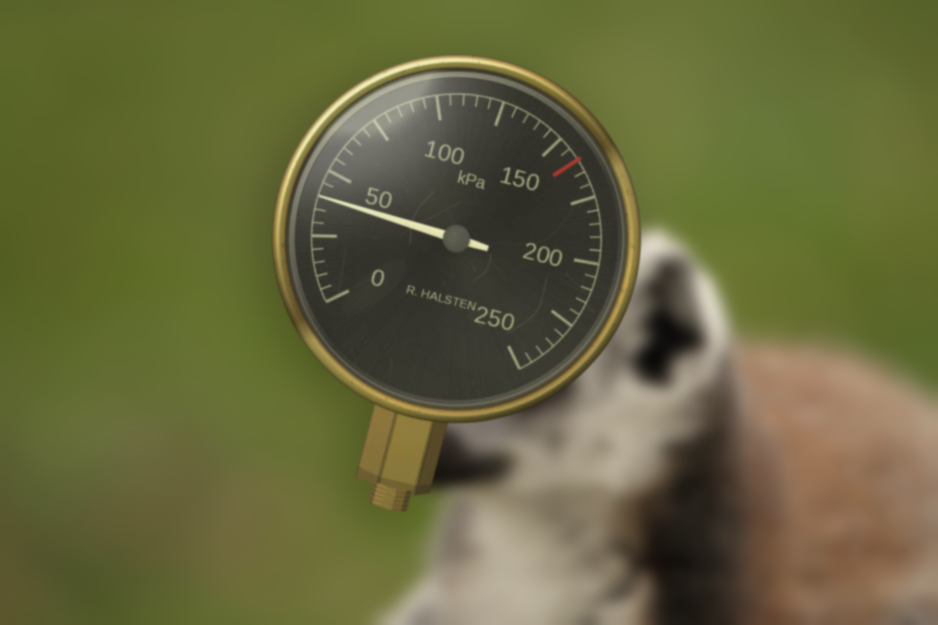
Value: value=40 unit=kPa
